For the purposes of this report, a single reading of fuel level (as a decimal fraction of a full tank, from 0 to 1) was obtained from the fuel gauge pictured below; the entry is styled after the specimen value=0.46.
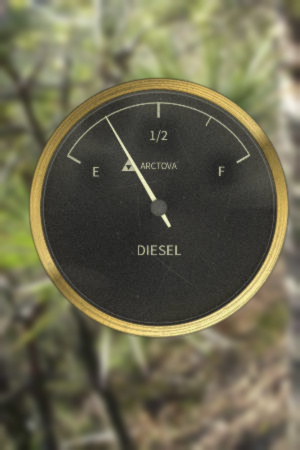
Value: value=0.25
